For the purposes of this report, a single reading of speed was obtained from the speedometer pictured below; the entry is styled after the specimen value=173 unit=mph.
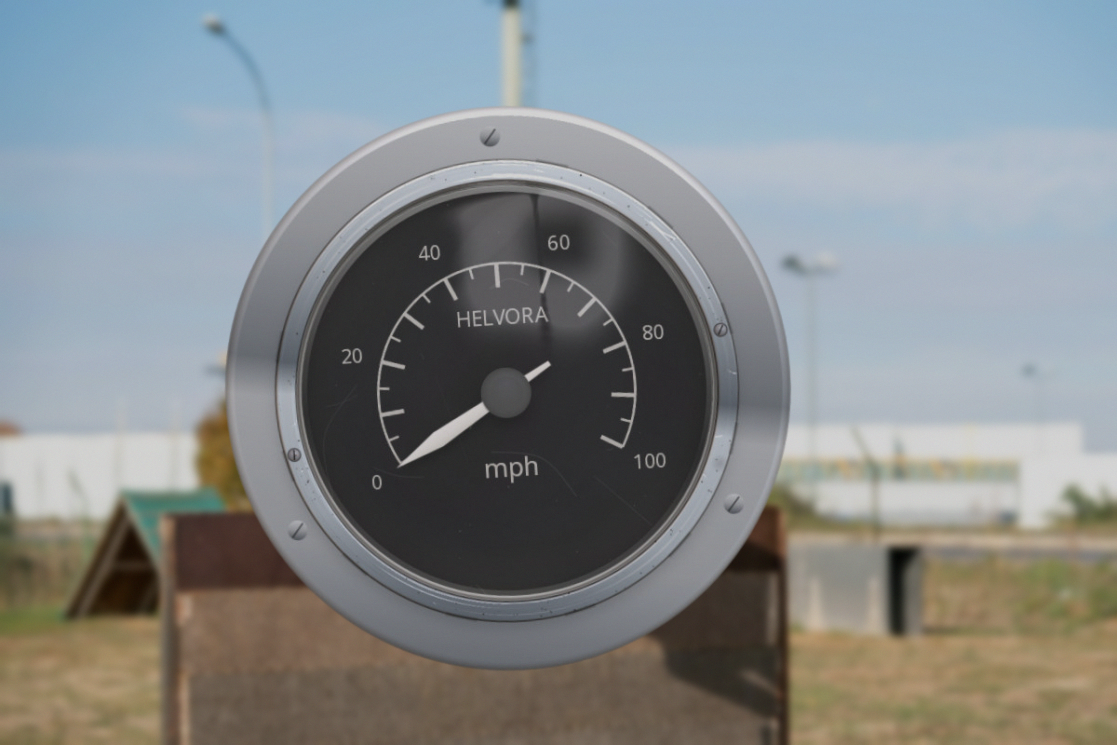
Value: value=0 unit=mph
